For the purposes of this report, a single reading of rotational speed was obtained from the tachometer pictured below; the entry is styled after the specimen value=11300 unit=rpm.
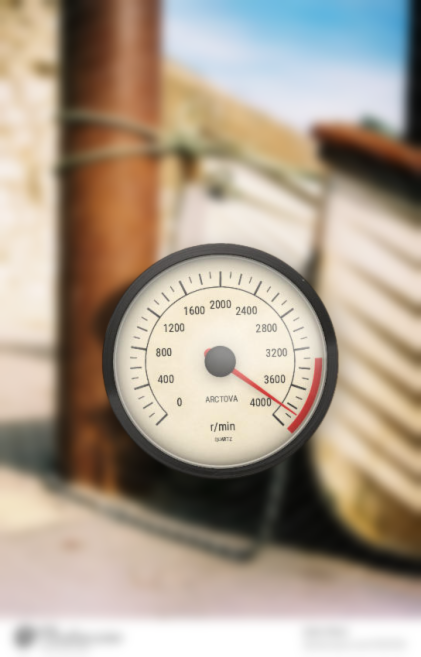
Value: value=3850 unit=rpm
